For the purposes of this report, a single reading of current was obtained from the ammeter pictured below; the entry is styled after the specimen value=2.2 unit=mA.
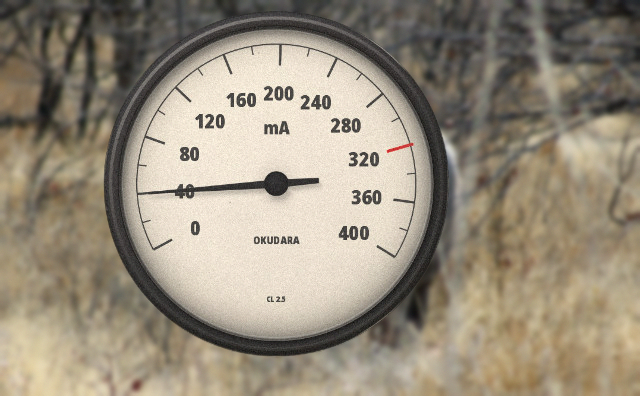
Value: value=40 unit=mA
